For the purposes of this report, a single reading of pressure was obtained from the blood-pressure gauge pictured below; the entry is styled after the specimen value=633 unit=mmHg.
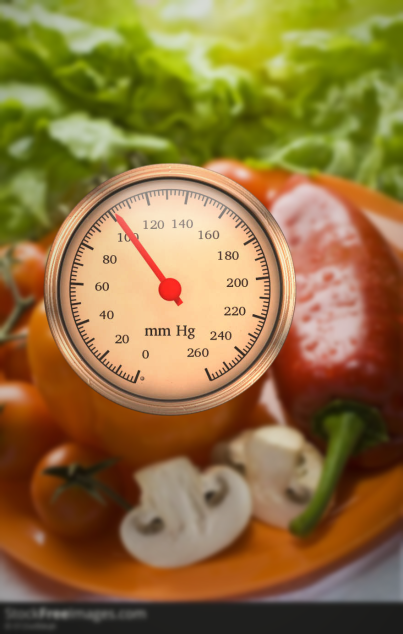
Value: value=102 unit=mmHg
